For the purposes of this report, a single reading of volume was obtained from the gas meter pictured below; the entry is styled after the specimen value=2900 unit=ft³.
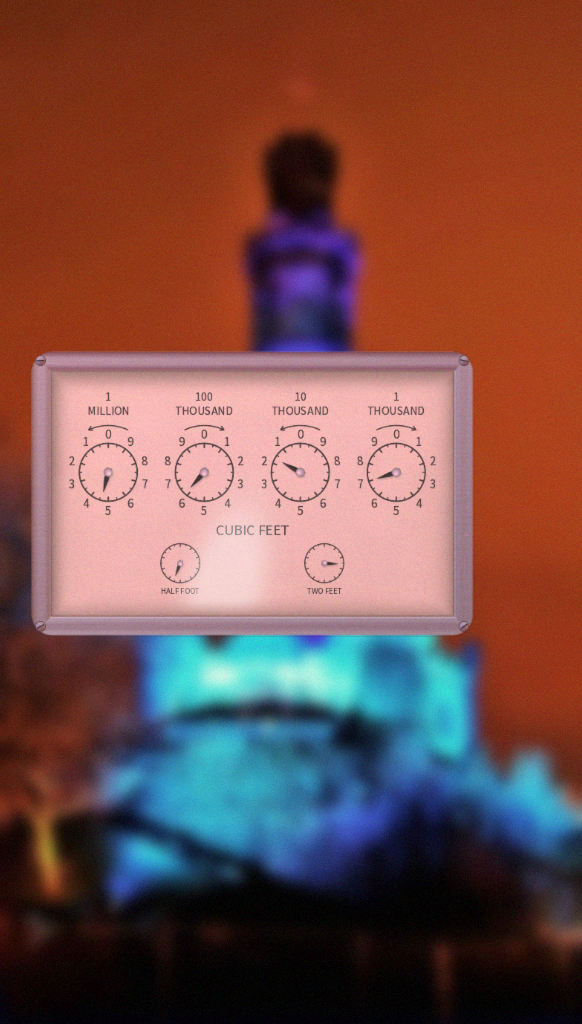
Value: value=461700 unit=ft³
